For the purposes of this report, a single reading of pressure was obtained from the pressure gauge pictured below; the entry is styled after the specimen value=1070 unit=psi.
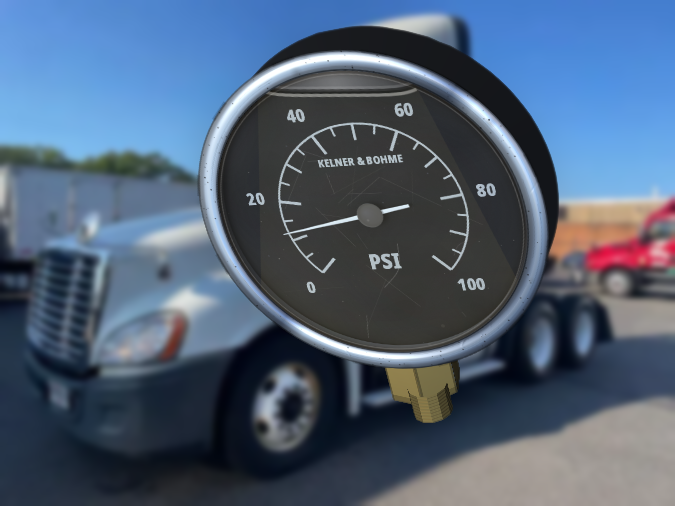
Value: value=12.5 unit=psi
